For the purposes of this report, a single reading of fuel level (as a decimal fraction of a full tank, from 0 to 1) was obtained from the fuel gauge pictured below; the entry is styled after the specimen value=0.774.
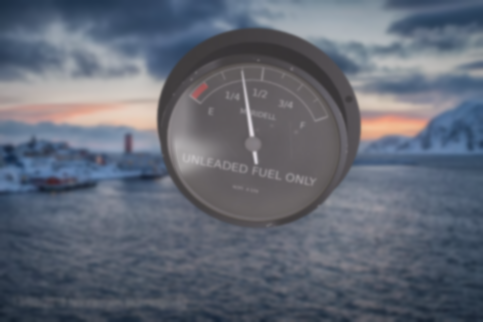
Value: value=0.375
